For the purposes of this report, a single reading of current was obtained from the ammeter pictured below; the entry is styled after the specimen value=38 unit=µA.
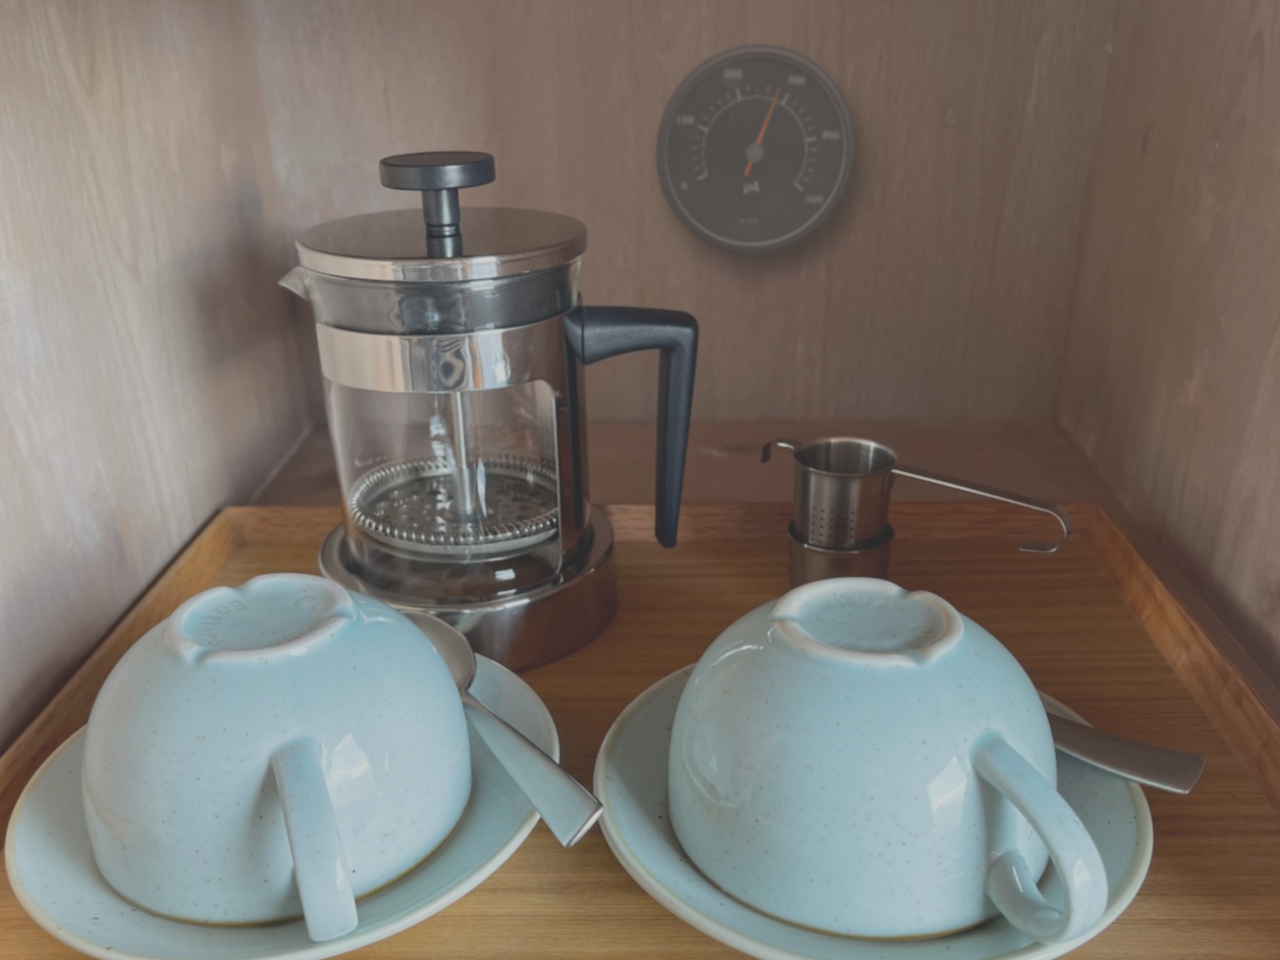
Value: value=280 unit=µA
